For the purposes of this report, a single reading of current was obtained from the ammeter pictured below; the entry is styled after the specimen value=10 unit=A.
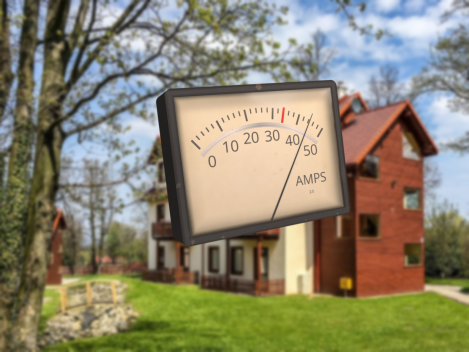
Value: value=44 unit=A
